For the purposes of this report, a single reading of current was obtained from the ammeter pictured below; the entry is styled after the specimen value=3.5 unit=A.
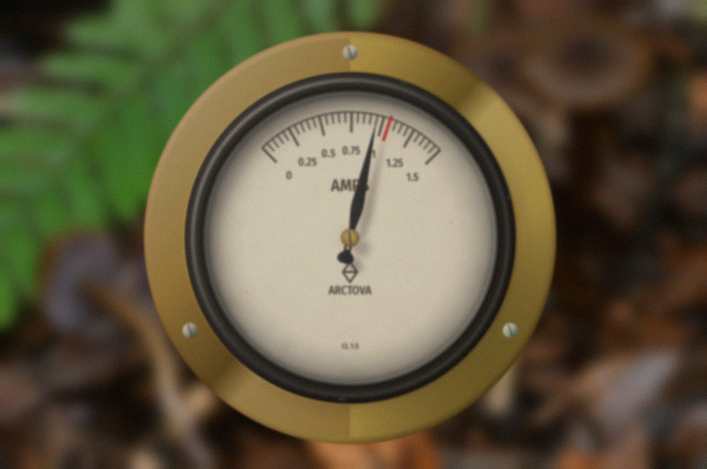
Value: value=0.95 unit=A
